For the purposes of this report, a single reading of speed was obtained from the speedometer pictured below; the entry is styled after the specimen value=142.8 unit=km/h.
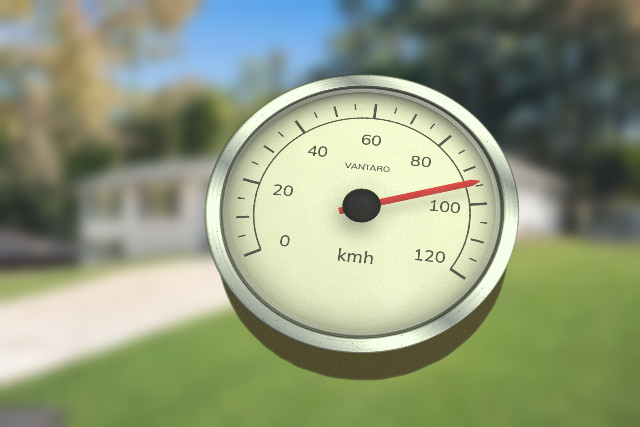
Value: value=95 unit=km/h
